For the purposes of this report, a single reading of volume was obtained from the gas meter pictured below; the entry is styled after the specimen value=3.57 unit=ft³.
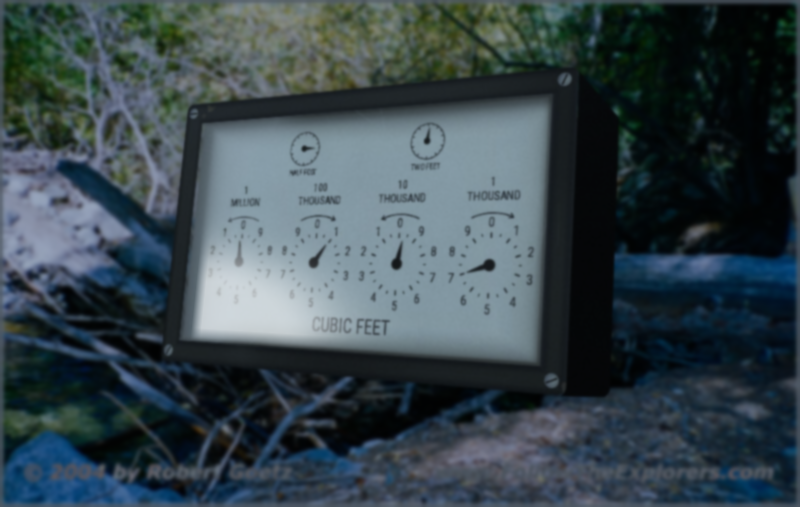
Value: value=9700 unit=ft³
